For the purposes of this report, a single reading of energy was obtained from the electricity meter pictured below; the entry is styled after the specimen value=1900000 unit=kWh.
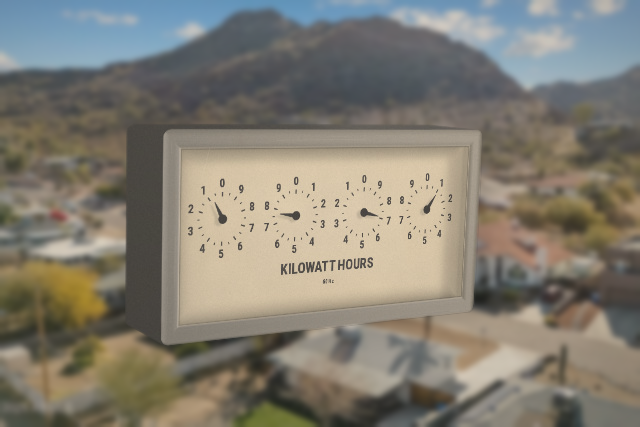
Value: value=771 unit=kWh
